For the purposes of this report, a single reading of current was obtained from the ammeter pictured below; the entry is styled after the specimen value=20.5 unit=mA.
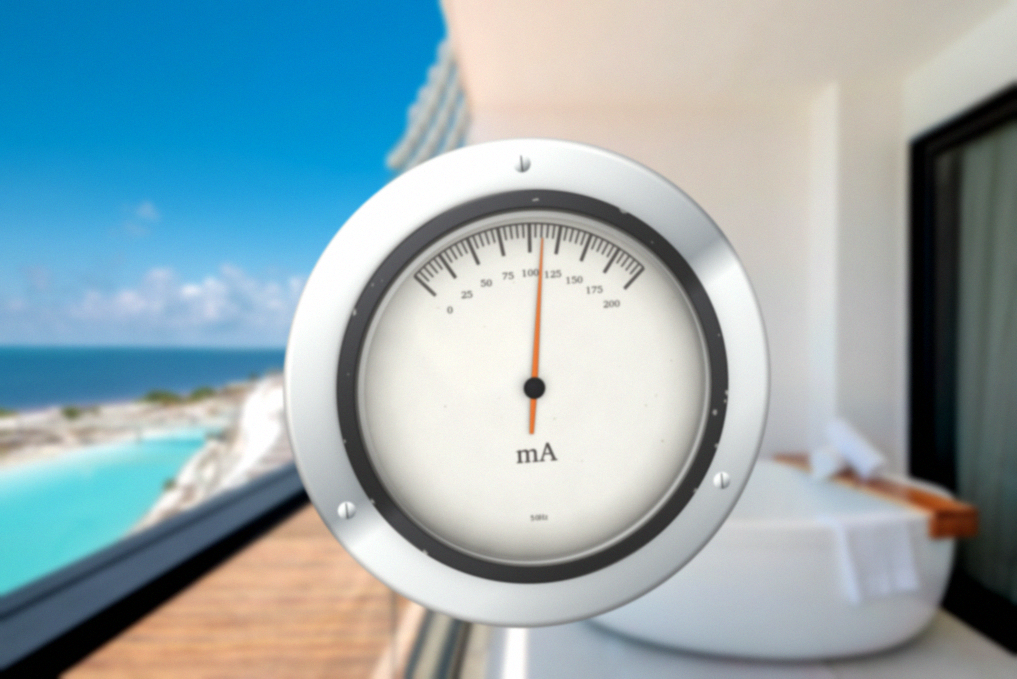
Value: value=110 unit=mA
